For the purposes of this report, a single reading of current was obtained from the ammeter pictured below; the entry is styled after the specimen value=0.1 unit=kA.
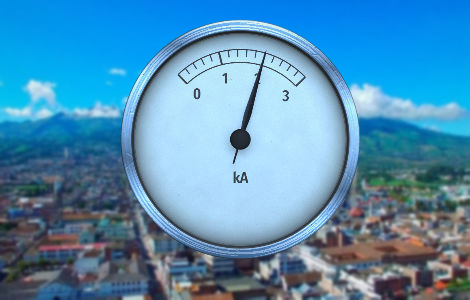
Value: value=2 unit=kA
